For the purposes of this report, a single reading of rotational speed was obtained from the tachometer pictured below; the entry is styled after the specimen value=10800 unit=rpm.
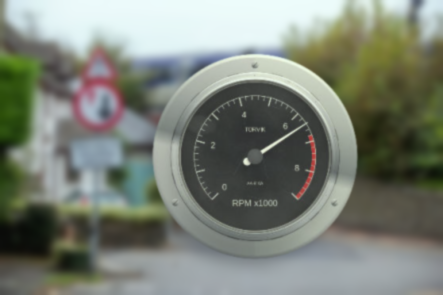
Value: value=6400 unit=rpm
